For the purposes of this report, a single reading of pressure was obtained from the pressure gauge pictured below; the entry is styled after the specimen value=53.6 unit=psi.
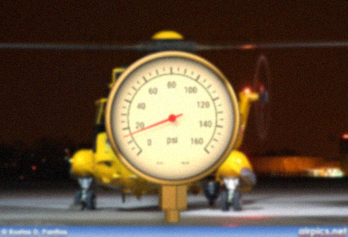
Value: value=15 unit=psi
